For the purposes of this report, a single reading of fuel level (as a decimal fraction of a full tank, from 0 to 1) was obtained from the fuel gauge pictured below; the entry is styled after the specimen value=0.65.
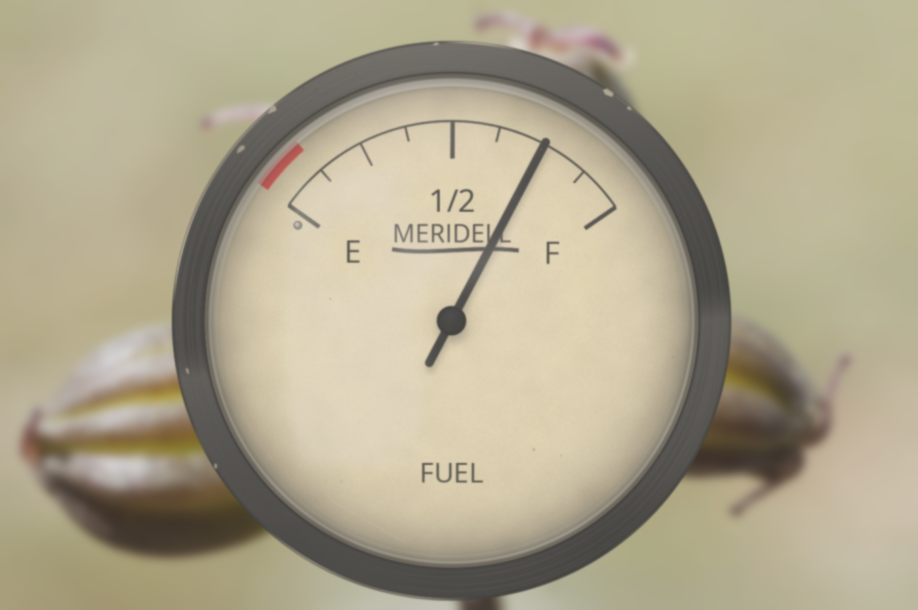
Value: value=0.75
